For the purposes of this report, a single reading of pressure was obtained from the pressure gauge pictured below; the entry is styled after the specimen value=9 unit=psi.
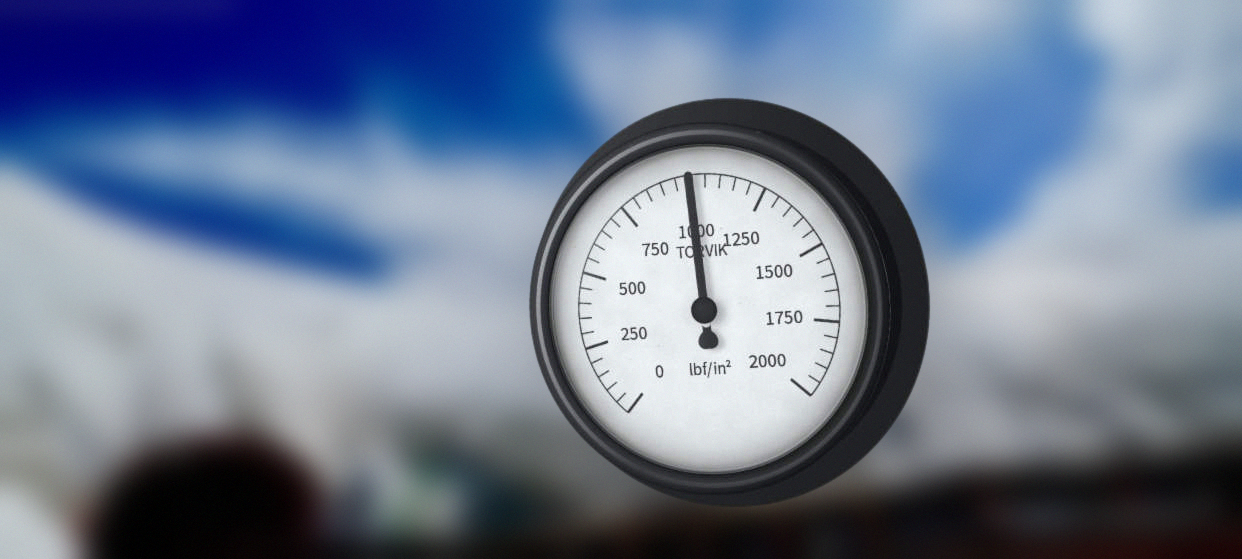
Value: value=1000 unit=psi
